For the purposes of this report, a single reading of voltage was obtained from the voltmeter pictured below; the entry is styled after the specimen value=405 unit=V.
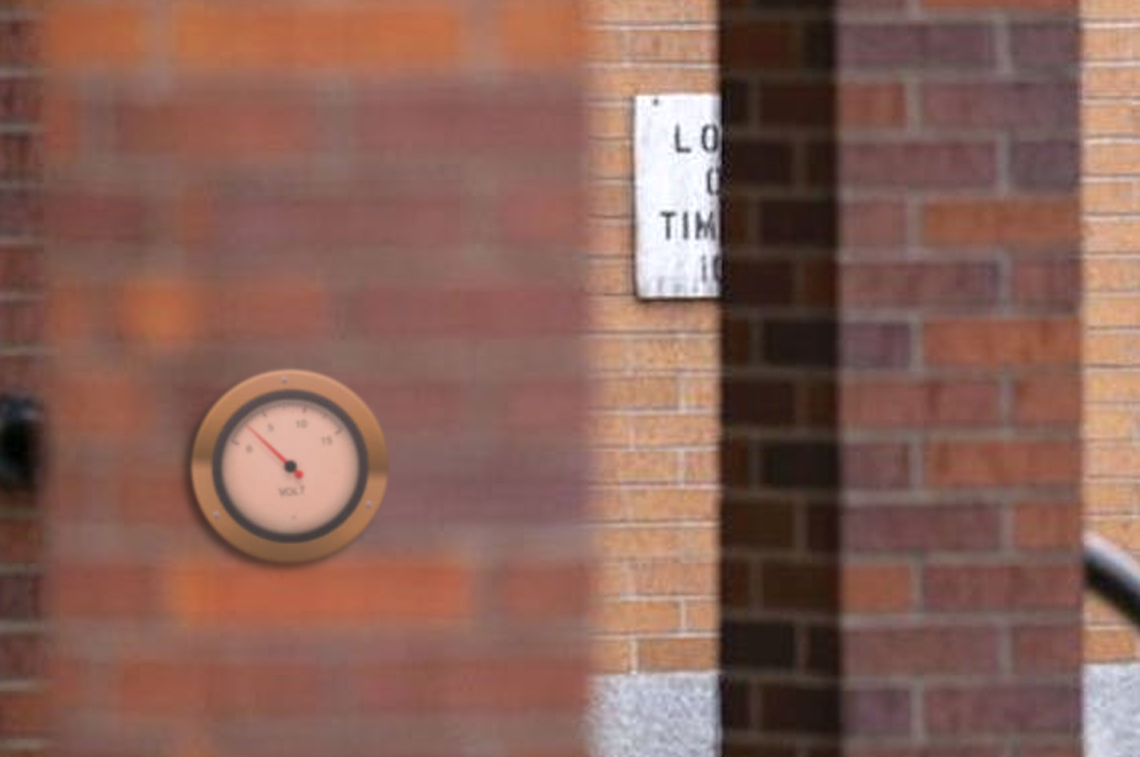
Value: value=2.5 unit=V
